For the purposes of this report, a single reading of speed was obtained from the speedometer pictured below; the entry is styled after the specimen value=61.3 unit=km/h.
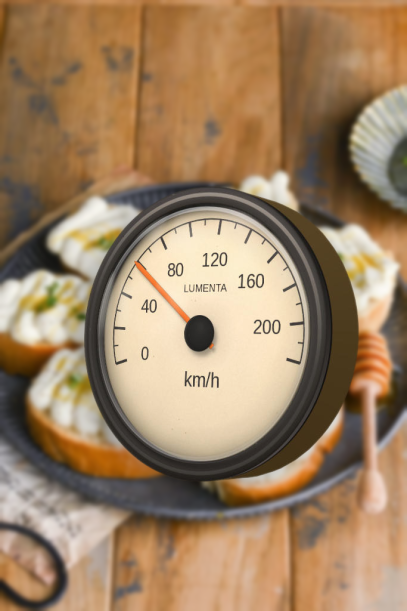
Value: value=60 unit=km/h
